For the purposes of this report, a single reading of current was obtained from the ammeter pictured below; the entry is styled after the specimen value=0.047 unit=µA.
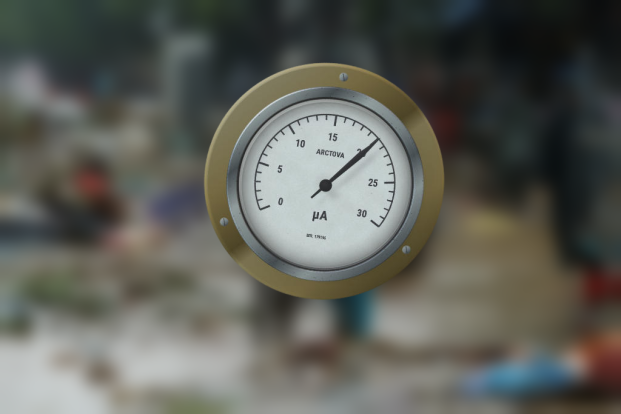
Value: value=20 unit=µA
